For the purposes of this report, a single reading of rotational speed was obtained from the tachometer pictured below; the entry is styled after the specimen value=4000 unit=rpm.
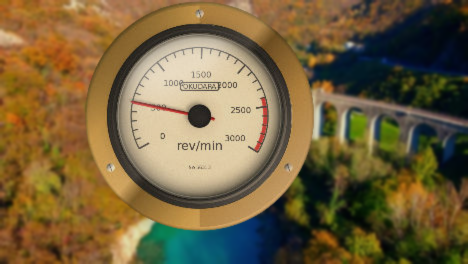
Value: value=500 unit=rpm
